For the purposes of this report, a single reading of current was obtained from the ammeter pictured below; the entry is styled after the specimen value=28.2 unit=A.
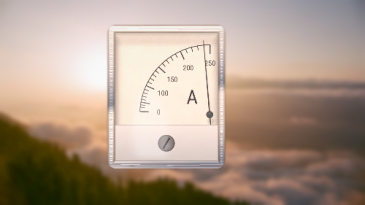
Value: value=240 unit=A
